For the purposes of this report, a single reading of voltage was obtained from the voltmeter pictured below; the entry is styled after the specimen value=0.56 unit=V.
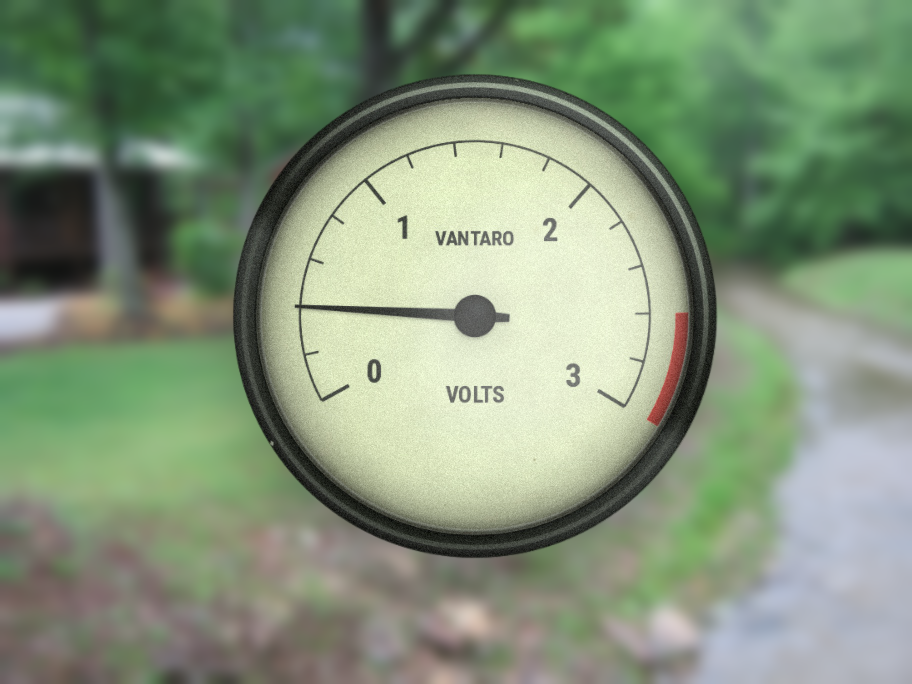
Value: value=0.4 unit=V
